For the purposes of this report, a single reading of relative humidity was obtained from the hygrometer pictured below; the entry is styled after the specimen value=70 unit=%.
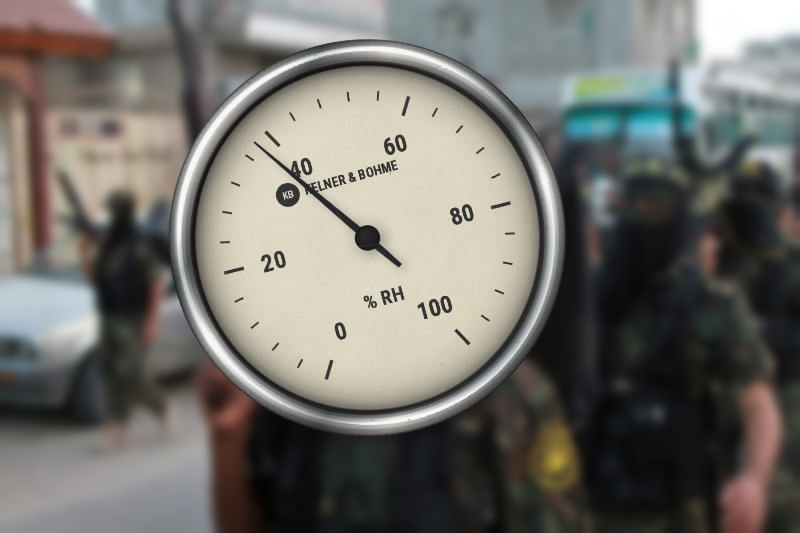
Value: value=38 unit=%
